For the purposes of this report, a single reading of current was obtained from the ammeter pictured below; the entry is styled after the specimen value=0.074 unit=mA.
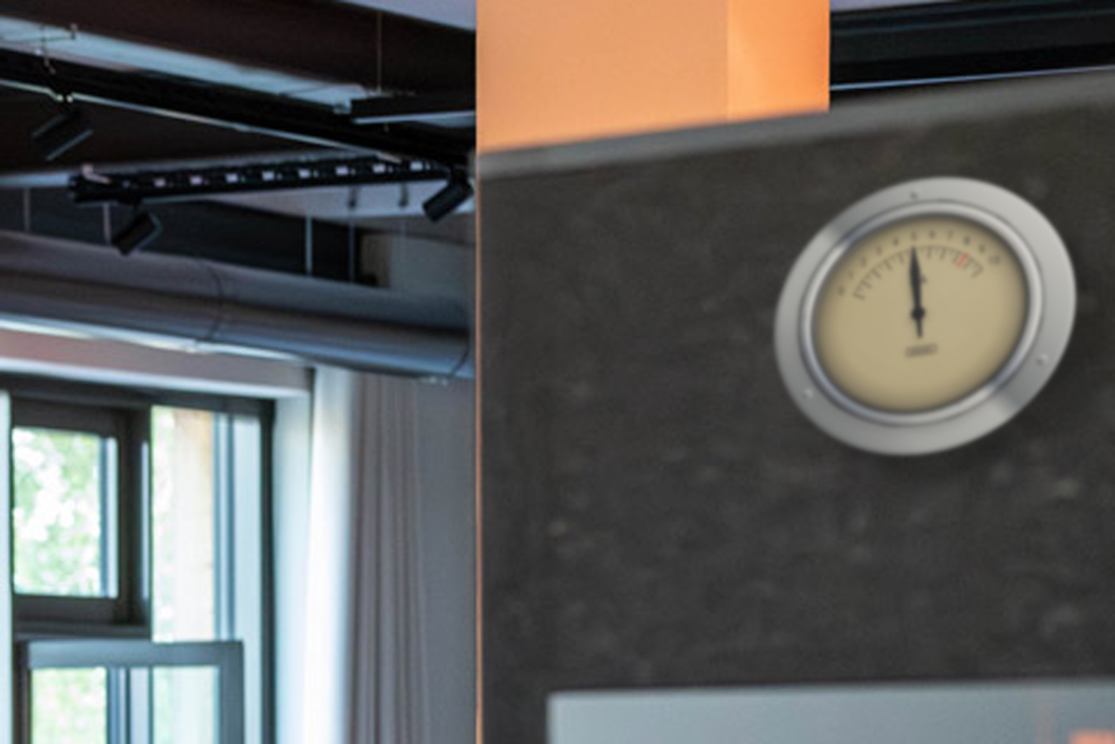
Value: value=5 unit=mA
